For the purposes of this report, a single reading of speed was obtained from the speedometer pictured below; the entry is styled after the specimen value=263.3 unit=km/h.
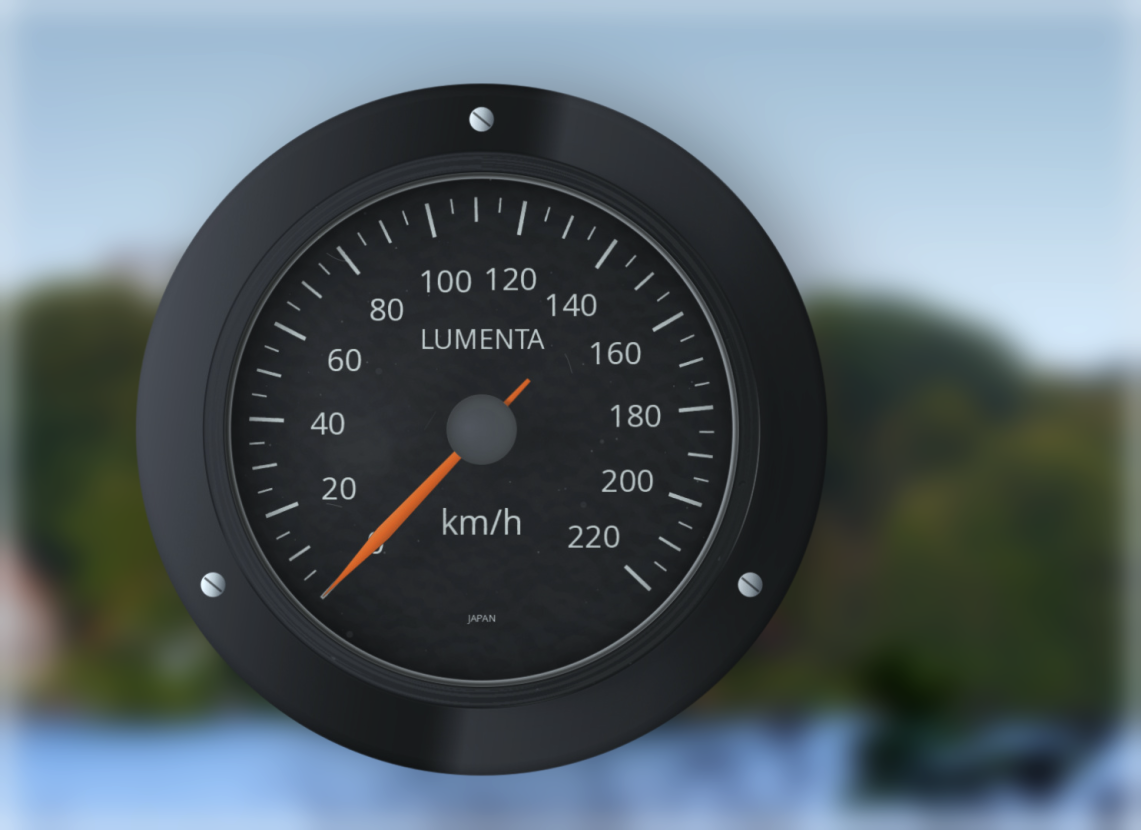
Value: value=0 unit=km/h
